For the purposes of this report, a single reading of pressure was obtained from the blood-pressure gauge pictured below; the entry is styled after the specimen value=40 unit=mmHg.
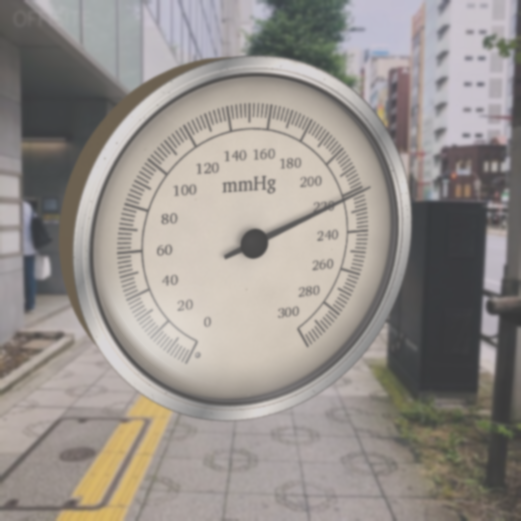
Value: value=220 unit=mmHg
